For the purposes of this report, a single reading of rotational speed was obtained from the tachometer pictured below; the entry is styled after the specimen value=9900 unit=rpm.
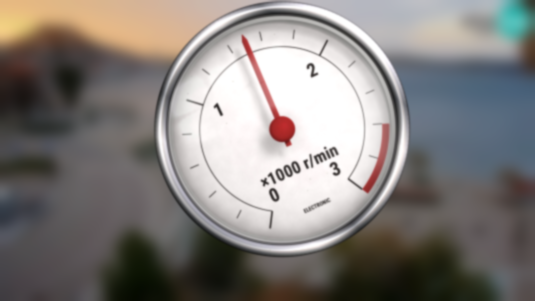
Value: value=1500 unit=rpm
